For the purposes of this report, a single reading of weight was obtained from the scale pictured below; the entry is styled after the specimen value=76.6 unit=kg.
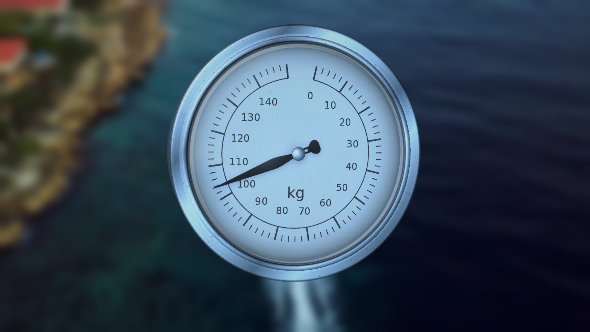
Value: value=104 unit=kg
